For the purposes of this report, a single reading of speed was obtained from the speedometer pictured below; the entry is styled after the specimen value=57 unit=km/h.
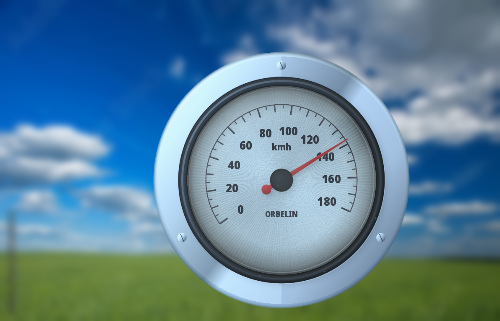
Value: value=137.5 unit=km/h
